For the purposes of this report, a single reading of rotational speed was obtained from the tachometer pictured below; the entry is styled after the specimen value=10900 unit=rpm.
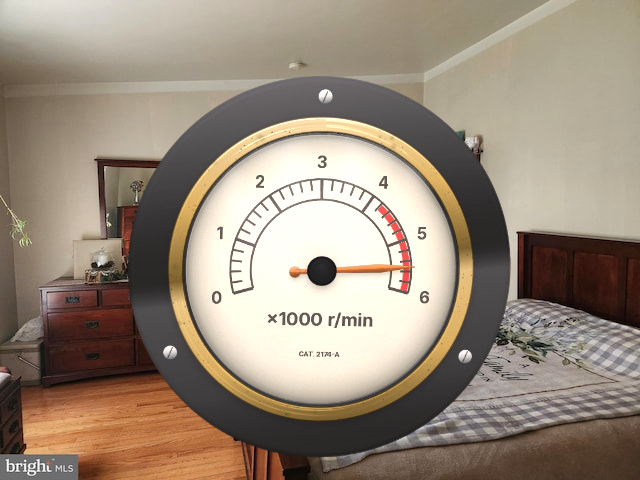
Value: value=5500 unit=rpm
